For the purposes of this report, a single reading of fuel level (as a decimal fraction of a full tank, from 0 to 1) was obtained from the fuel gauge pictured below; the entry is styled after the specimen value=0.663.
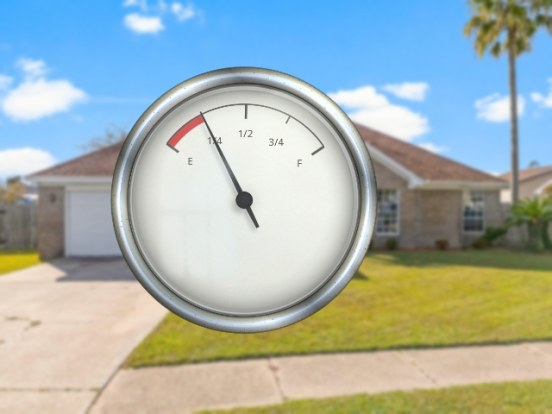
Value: value=0.25
